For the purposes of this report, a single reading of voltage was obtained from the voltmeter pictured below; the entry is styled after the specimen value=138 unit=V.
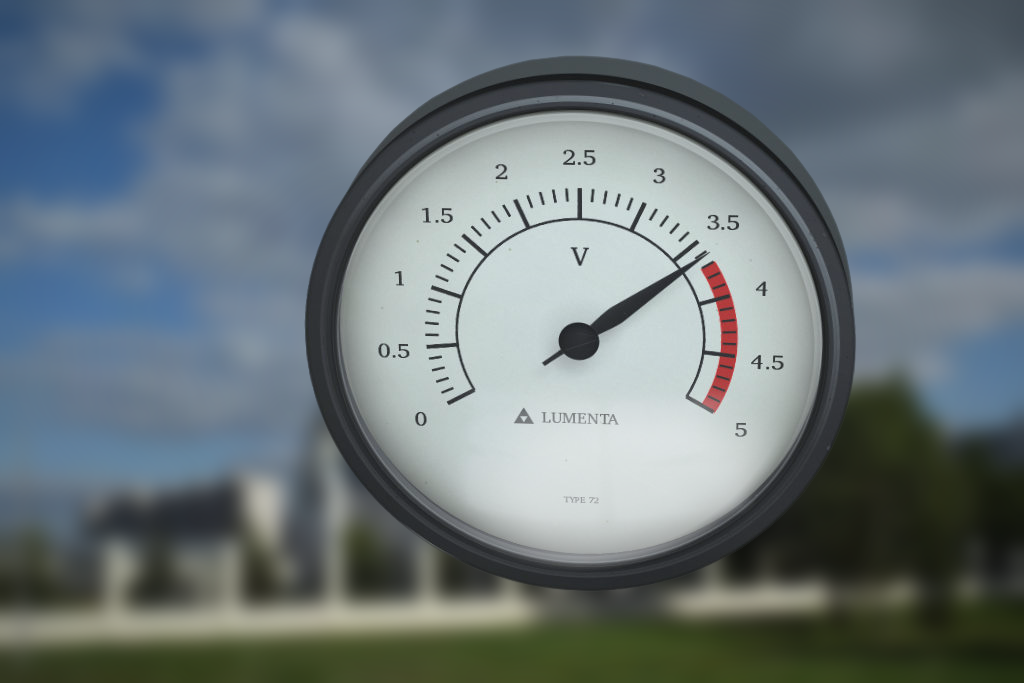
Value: value=3.6 unit=V
